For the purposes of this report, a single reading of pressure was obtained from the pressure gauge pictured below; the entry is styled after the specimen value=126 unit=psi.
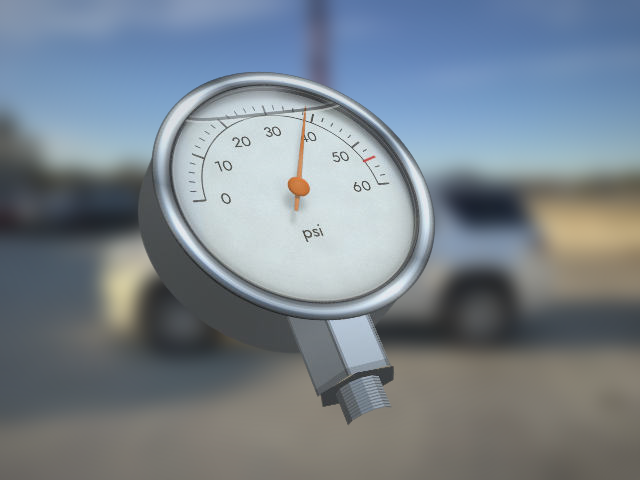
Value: value=38 unit=psi
